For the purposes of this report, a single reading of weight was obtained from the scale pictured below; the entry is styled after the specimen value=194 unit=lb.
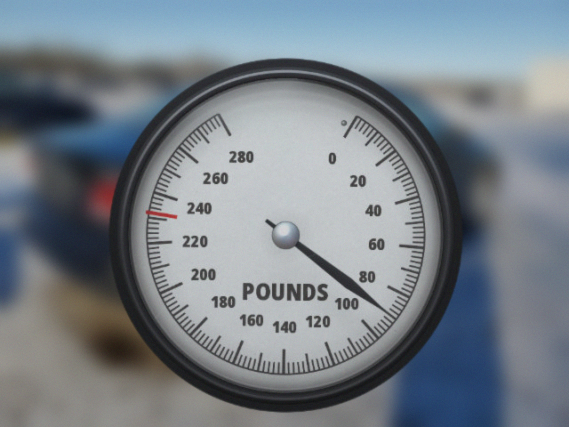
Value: value=90 unit=lb
